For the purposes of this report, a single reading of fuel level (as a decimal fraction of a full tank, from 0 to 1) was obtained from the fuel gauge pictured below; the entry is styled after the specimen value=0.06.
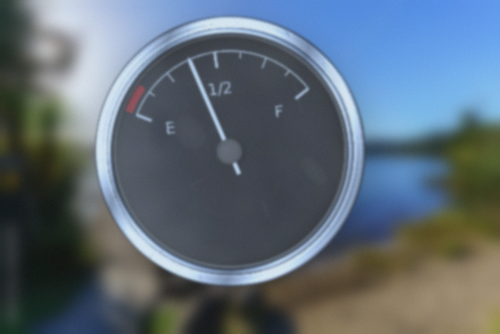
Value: value=0.375
